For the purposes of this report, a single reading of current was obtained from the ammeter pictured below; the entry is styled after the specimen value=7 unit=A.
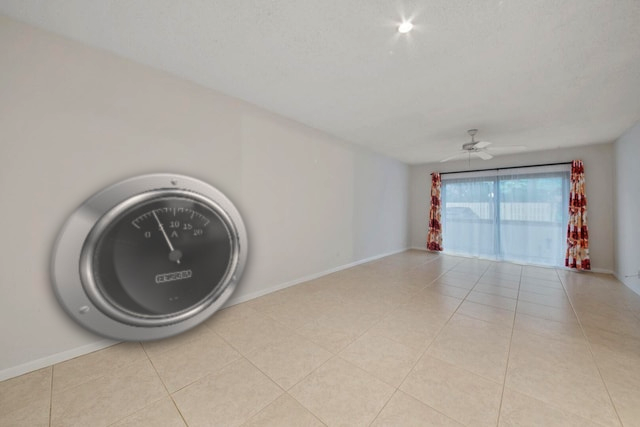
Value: value=5 unit=A
